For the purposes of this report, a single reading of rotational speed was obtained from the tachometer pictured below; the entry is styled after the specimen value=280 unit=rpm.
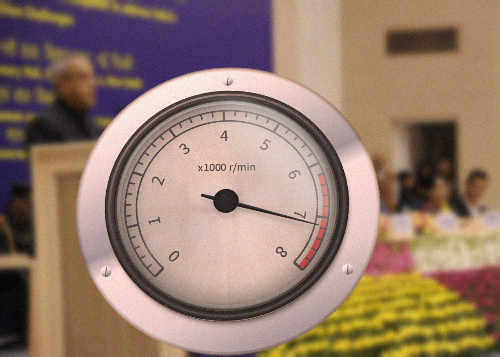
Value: value=7200 unit=rpm
